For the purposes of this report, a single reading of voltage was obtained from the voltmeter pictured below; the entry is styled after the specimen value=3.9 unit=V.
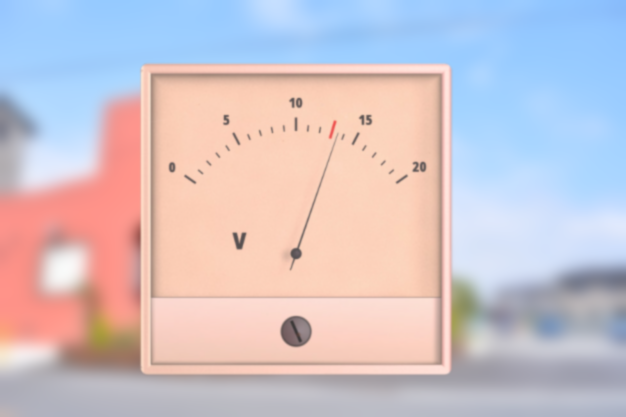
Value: value=13.5 unit=V
